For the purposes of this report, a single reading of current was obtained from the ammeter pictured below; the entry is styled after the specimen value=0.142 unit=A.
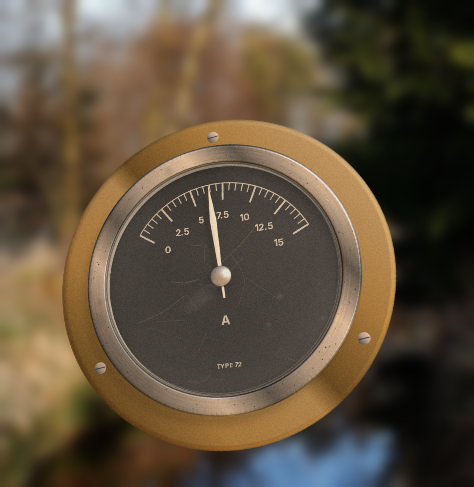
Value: value=6.5 unit=A
